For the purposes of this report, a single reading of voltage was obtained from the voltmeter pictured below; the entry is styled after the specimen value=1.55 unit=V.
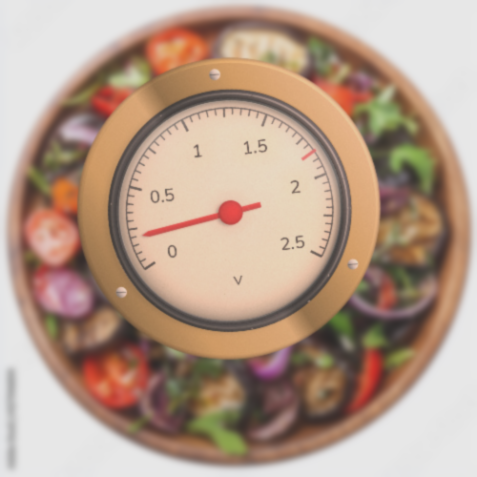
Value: value=0.2 unit=V
